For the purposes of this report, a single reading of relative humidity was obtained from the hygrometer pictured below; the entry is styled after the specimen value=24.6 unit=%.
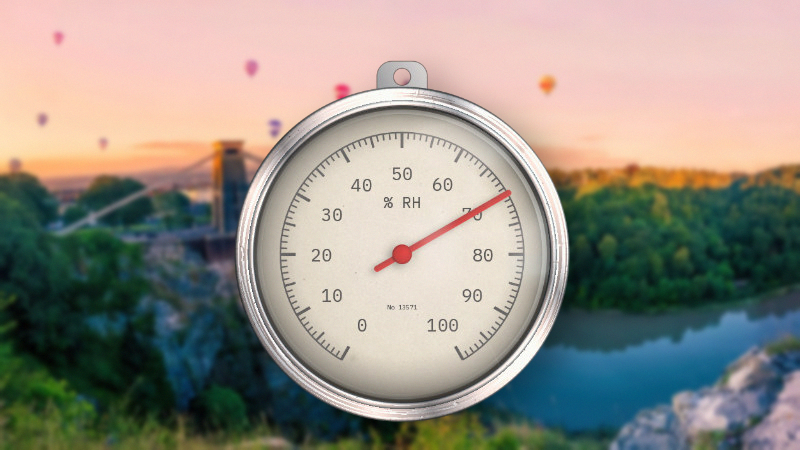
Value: value=70 unit=%
